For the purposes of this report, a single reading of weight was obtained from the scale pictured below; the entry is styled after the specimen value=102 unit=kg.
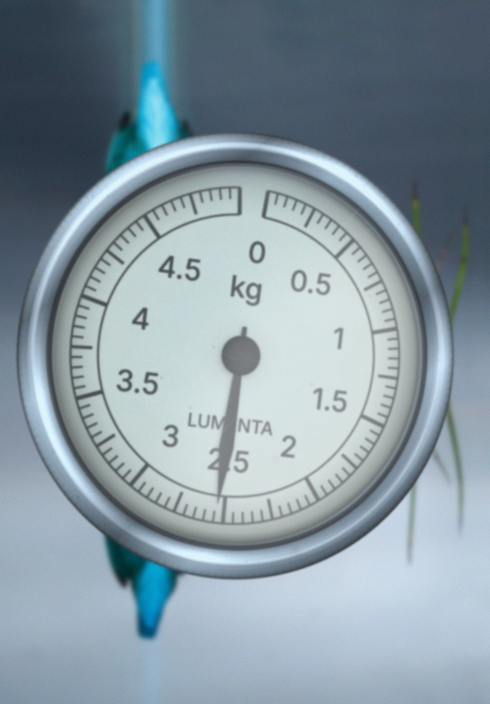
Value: value=2.55 unit=kg
